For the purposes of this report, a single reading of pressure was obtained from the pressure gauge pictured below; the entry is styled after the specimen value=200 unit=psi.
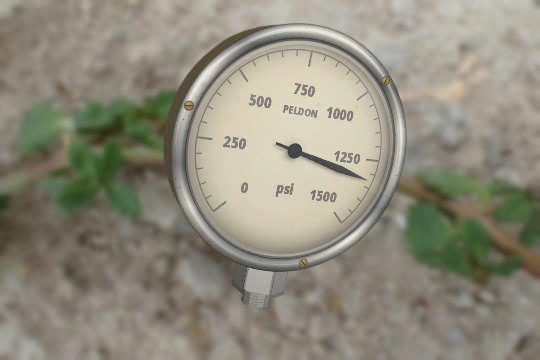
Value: value=1325 unit=psi
